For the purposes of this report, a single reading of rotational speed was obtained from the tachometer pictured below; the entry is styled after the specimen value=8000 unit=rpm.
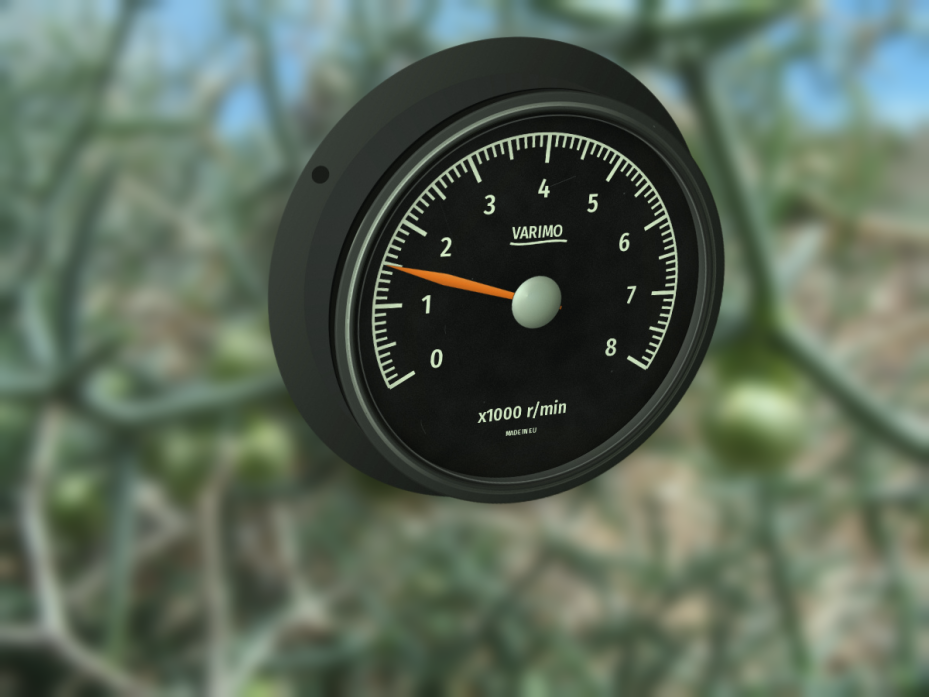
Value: value=1500 unit=rpm
